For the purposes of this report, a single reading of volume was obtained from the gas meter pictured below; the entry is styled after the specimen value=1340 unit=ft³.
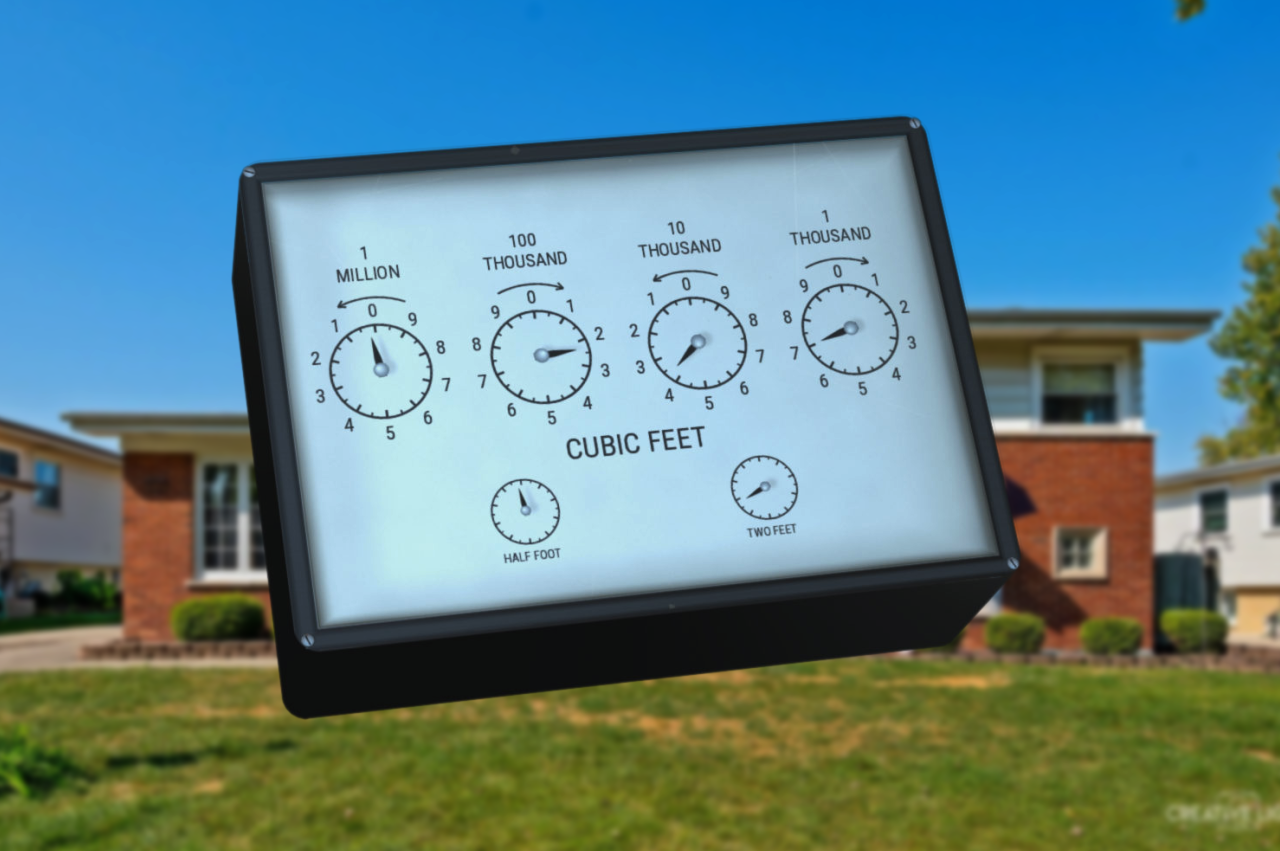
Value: value=23700 unit=ft³
